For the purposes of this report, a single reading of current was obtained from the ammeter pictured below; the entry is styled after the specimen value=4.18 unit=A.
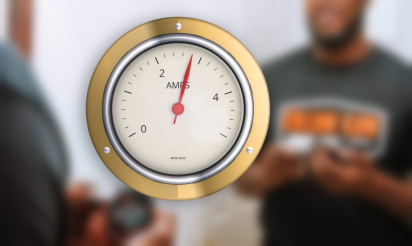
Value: value=2.8 unit=A
